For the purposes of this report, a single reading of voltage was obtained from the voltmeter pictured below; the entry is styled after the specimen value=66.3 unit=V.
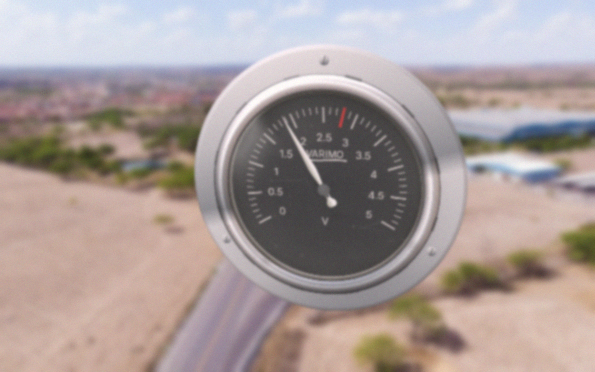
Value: value=1.9 unit=V
